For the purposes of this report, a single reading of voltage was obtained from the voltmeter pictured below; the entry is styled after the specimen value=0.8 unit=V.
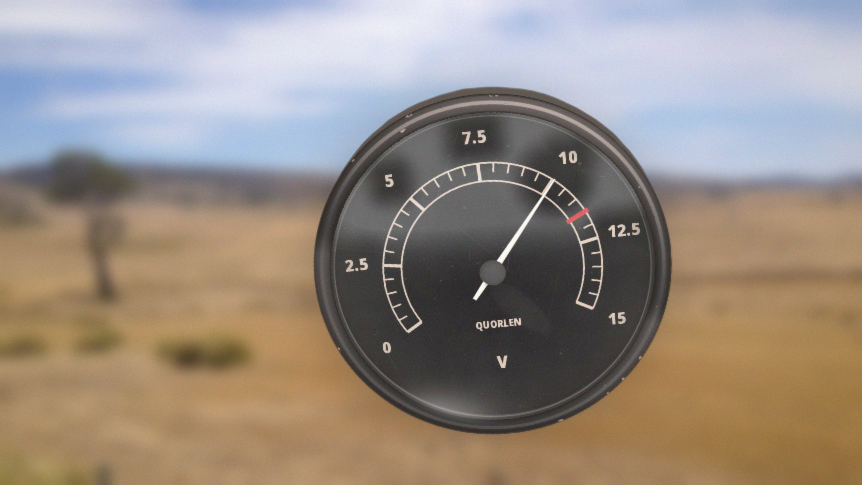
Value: value=10 unit=V
